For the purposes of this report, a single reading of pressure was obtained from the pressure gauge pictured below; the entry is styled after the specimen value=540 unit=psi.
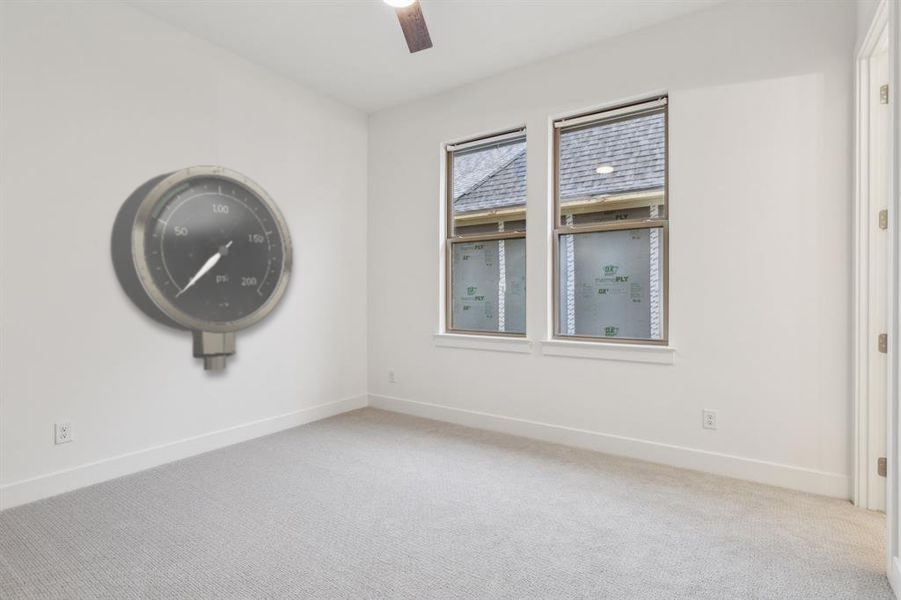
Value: value=0 unit=psi
